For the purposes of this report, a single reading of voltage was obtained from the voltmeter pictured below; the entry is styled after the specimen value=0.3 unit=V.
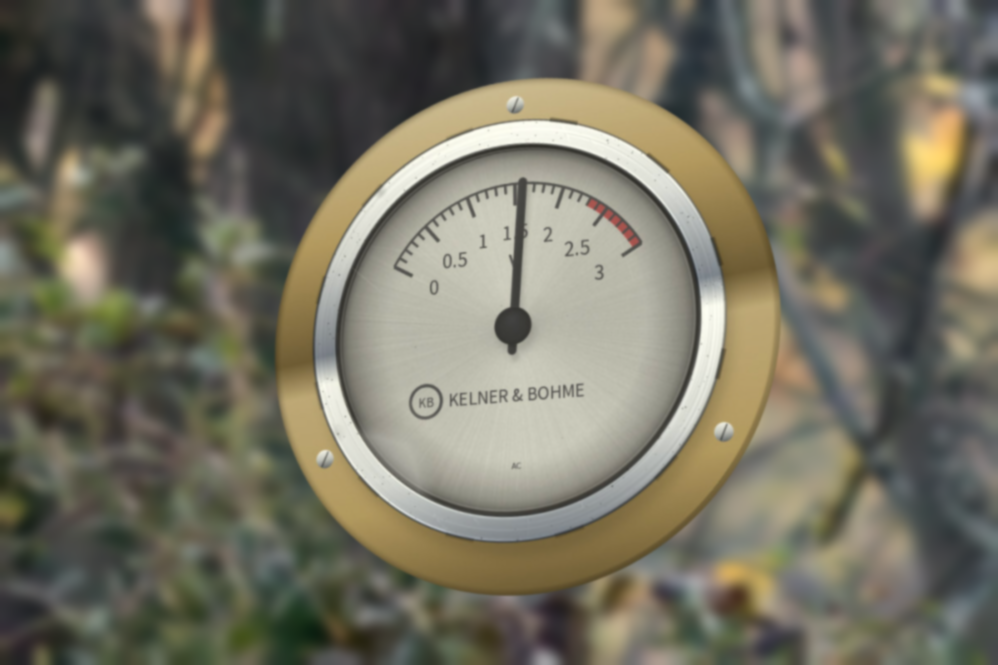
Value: value=1.6 unit=V
